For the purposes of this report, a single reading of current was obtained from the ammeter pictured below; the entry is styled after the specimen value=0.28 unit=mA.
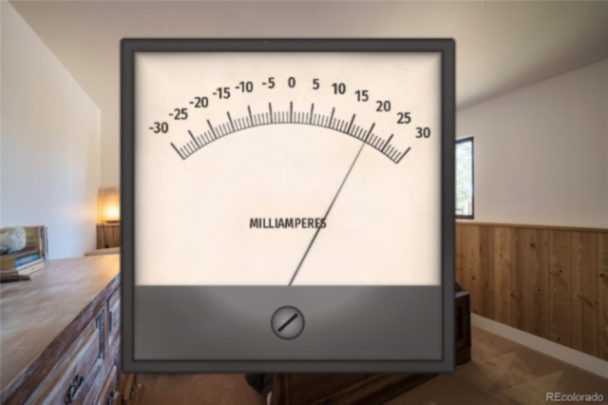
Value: value=20 unit=mA
